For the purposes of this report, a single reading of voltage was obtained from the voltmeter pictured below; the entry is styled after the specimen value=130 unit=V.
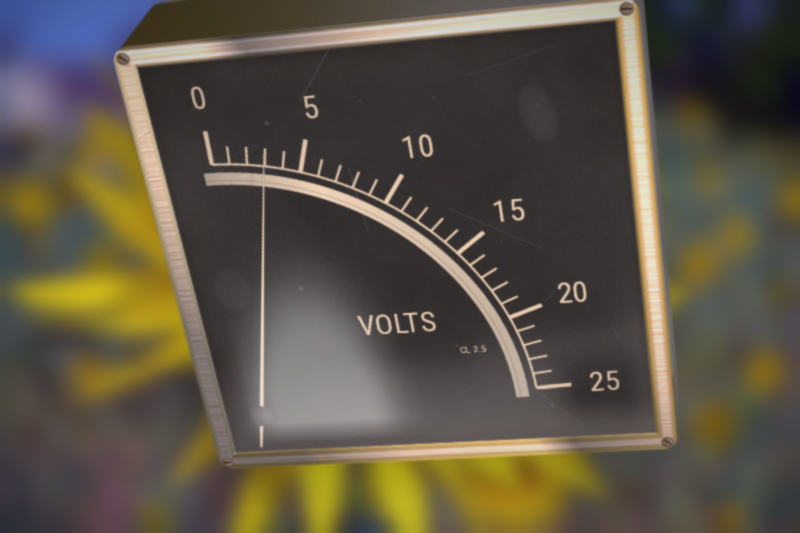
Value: value=3 unit=V
